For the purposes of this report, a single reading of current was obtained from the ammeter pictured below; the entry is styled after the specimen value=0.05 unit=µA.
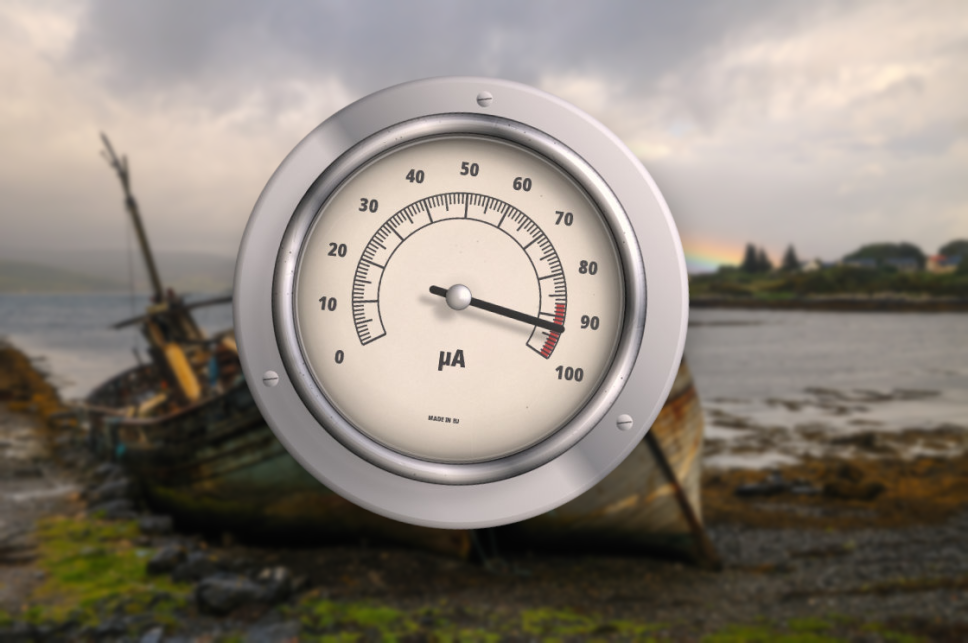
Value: value=93 unit=µA
